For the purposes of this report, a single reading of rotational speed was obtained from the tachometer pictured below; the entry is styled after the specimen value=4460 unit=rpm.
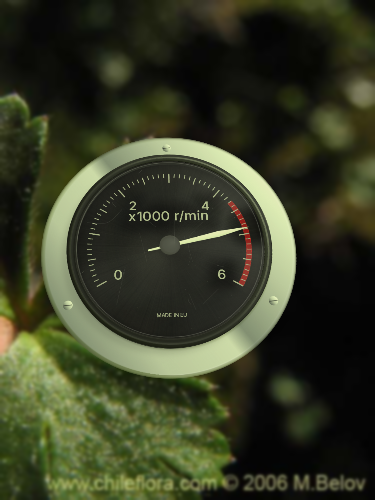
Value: value=4900 unit=rpm
